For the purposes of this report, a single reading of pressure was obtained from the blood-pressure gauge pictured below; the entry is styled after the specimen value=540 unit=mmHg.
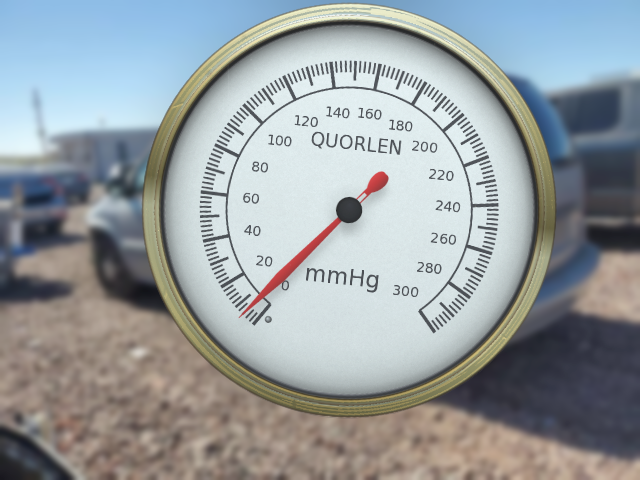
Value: value=6 unit=mmHg
